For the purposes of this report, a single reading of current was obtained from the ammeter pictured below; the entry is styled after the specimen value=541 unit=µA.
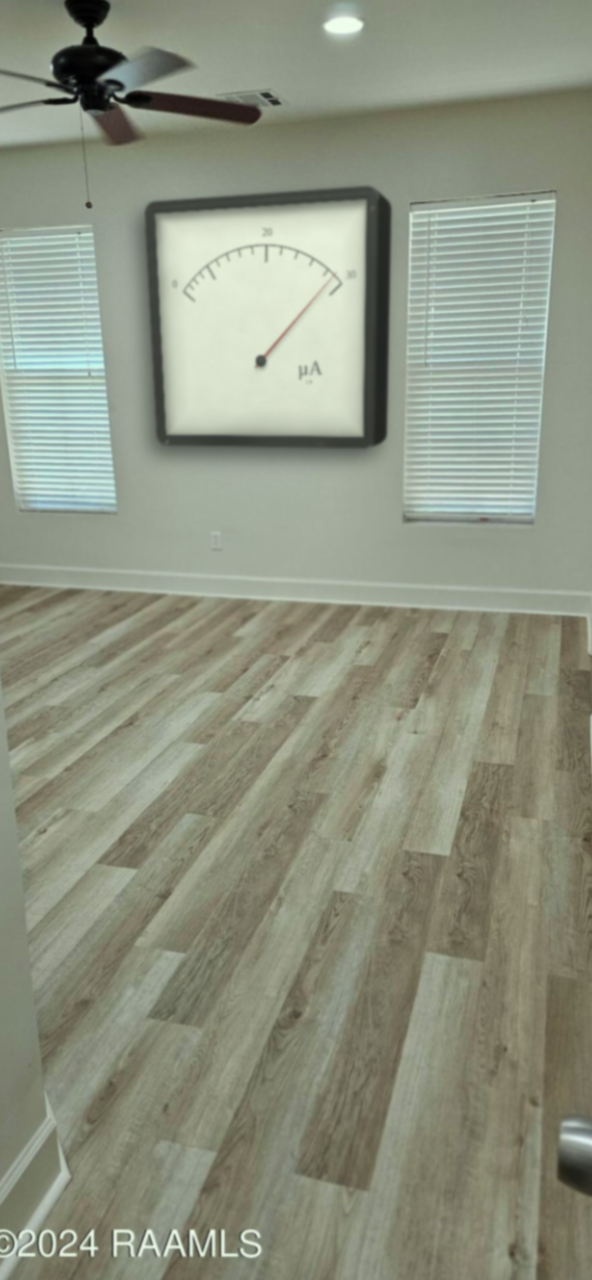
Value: value=29 unit=µA
